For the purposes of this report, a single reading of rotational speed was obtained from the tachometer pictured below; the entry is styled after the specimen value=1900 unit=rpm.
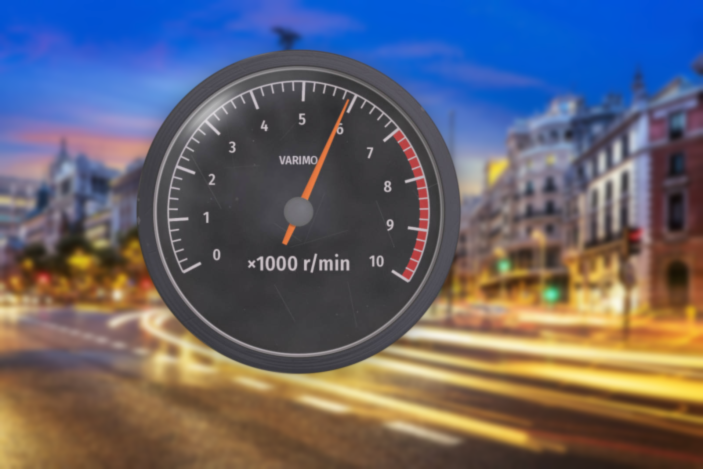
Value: value=5900 unit=rpm
